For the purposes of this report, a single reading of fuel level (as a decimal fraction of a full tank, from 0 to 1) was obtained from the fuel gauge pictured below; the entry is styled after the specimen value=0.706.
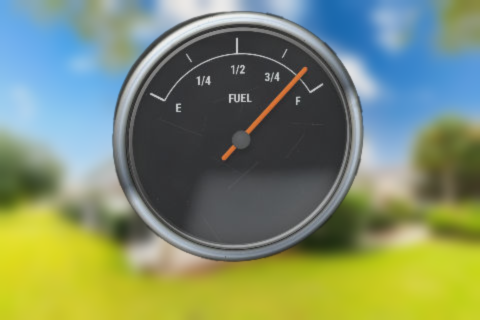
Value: value=0.875
